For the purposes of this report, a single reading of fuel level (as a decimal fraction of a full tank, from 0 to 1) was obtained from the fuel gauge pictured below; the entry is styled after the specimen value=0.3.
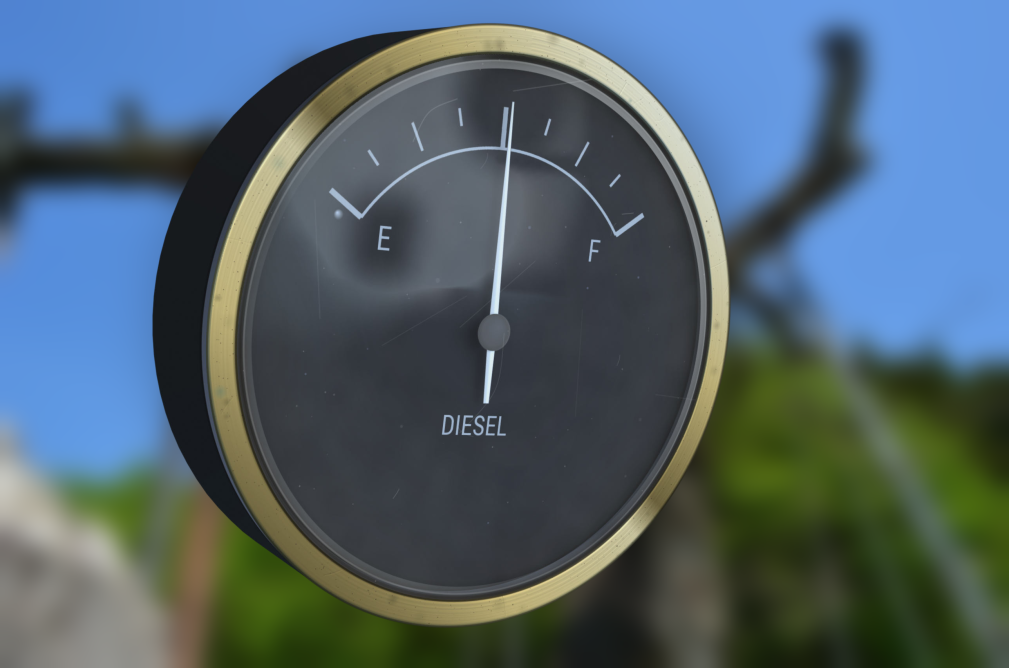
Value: value=0.5
